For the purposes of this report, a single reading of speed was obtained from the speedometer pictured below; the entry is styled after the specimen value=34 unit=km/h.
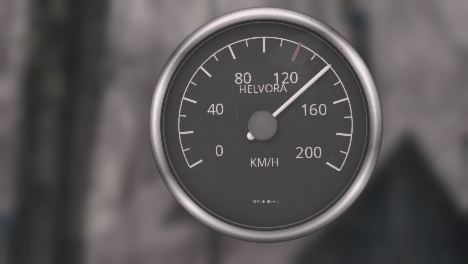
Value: value=140 unit=km/h
